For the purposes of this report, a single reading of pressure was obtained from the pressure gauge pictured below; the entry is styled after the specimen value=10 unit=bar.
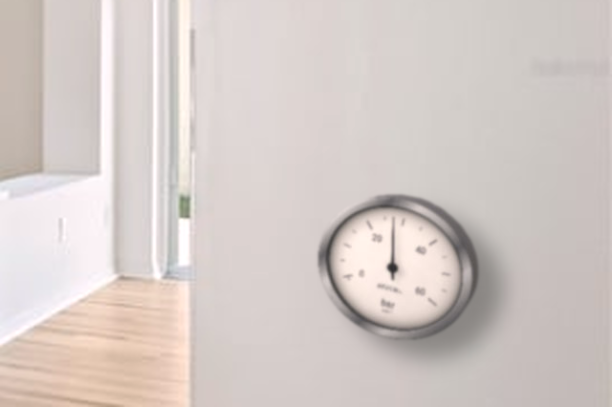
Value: value=27.5 unit=bar
